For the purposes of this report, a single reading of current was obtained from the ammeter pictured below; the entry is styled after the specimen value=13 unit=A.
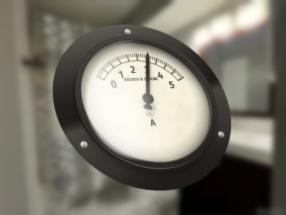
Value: value=3 unit=A
